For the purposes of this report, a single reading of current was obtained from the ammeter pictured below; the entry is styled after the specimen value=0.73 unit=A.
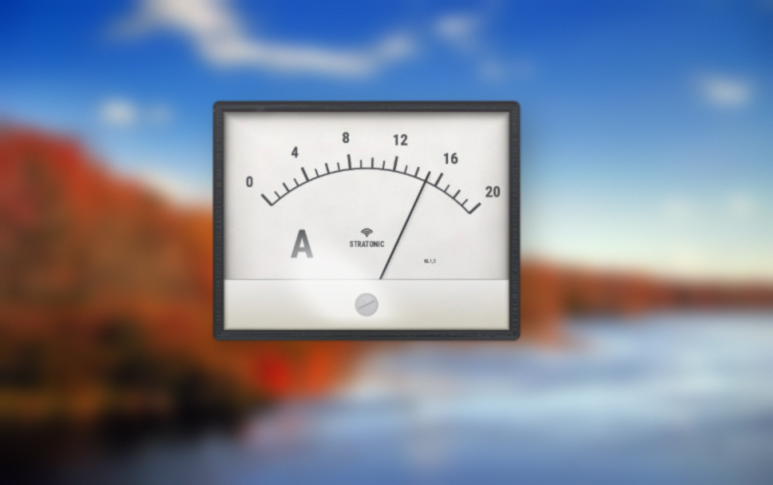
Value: value=15 unit=A
